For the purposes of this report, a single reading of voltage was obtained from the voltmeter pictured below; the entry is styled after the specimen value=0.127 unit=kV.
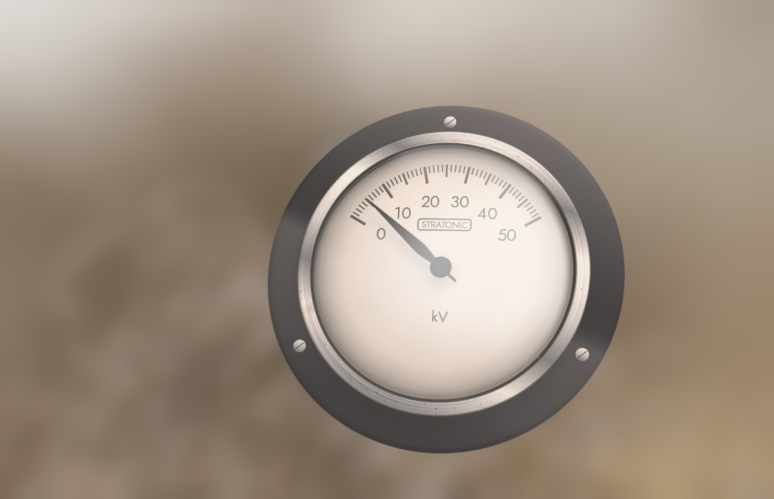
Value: value=5 unit=kV
